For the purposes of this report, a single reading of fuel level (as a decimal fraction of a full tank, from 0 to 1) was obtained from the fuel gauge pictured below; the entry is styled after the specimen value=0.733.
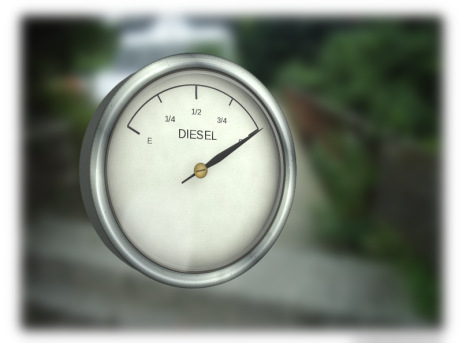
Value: value=1
